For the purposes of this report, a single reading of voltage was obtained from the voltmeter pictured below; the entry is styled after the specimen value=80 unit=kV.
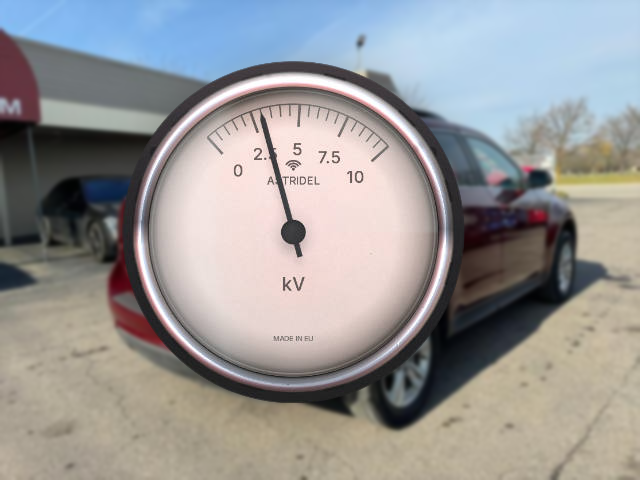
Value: value=3 unit=kV
